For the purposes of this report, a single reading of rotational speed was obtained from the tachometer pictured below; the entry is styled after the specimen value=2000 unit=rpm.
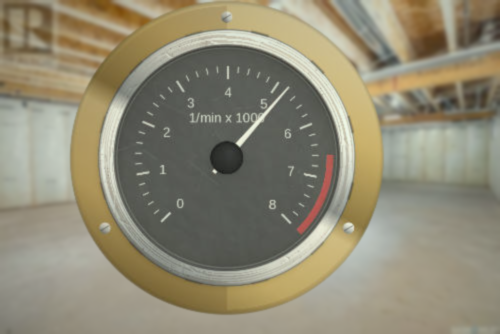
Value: value=5200 unit=rpm
